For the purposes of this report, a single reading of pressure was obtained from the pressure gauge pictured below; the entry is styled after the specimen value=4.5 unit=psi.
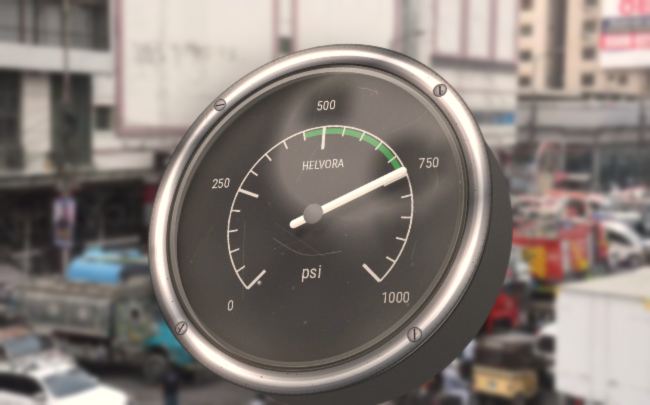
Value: value=750 unit=psi
